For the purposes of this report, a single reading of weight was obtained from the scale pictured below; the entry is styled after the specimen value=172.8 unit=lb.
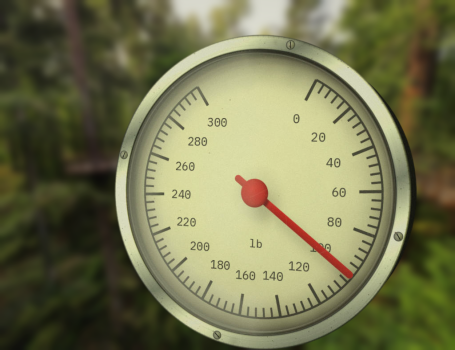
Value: value=100 unit=lb
